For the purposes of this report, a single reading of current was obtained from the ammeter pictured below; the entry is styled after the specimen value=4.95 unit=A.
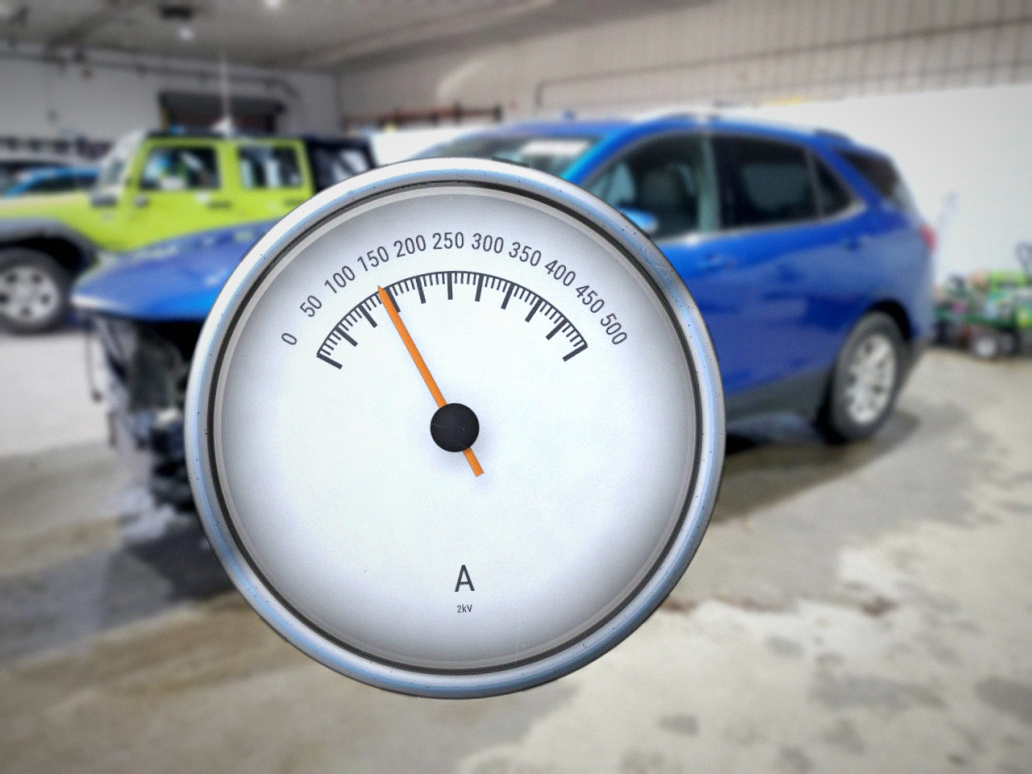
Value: value=140 unit=A
